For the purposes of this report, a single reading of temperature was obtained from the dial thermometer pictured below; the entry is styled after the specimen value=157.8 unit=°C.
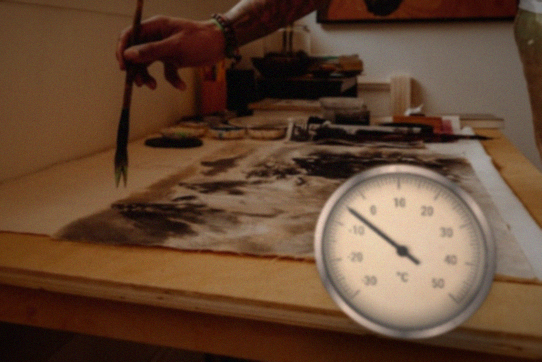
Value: value=-5 unit=°C
